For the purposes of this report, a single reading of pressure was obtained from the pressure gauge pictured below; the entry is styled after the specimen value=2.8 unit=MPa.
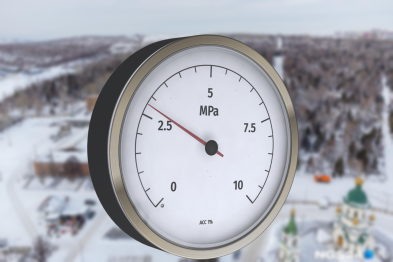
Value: value=2.75 unit=MPa
